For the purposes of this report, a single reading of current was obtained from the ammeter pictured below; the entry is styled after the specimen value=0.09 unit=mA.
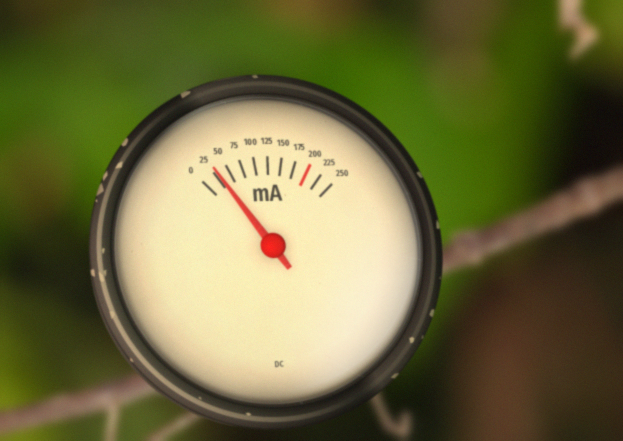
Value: value=25 unit=mA
